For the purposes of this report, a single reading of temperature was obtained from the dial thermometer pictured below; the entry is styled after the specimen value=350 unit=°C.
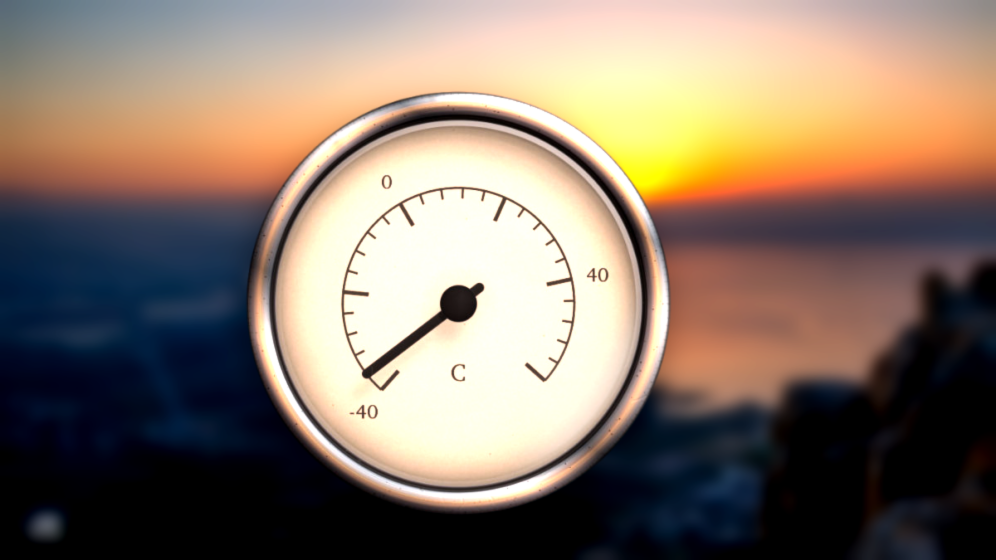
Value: value=-36 unit=°C
